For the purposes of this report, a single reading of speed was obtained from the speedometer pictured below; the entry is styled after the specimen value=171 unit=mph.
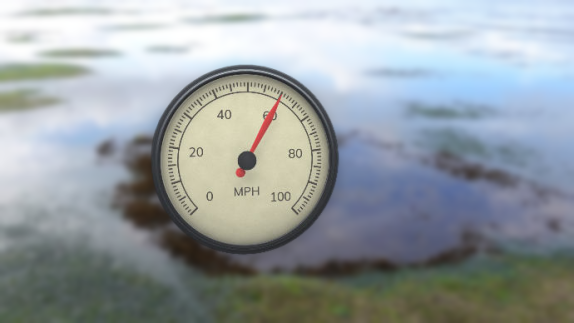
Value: value=60 unit=mph
